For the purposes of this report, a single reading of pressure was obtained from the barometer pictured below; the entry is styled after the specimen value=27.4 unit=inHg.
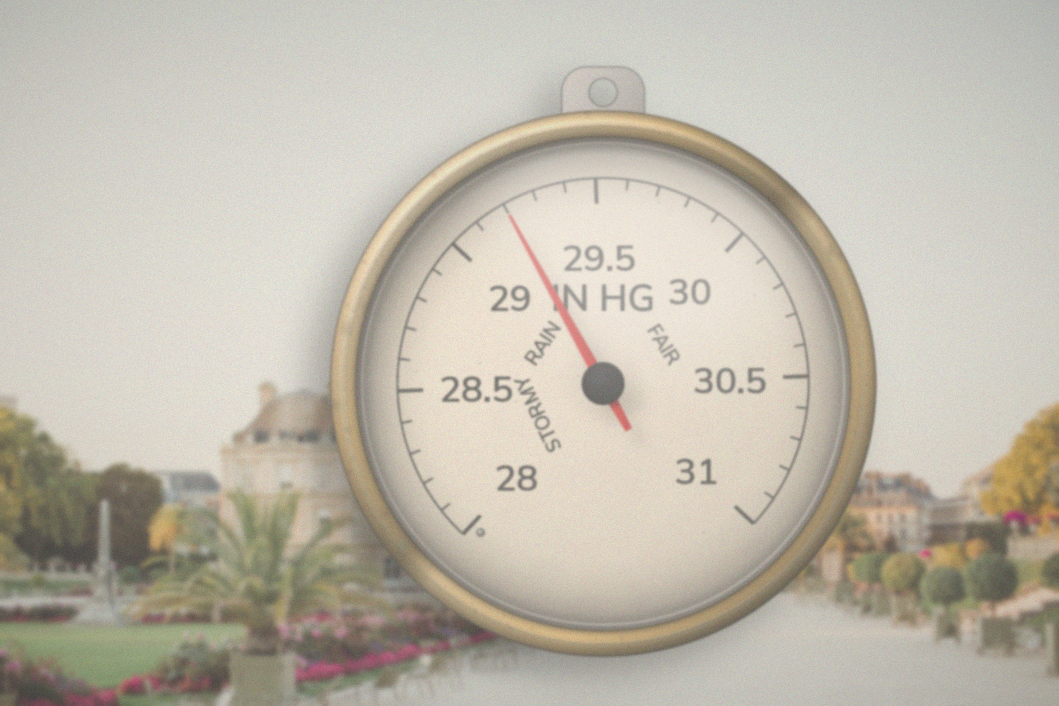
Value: value=29.2 unit=inHg
